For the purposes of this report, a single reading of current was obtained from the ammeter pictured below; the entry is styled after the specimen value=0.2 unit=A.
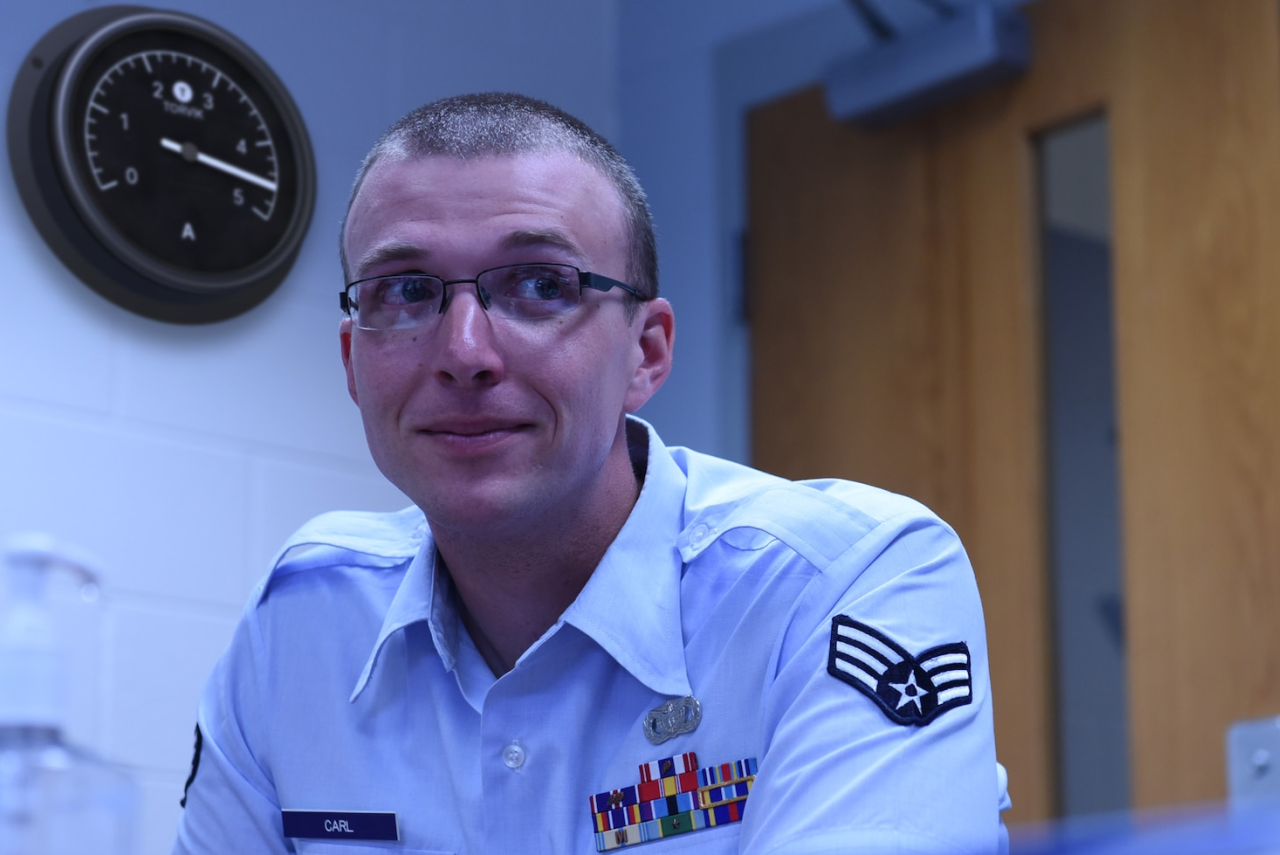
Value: value=4.6 unit=A
